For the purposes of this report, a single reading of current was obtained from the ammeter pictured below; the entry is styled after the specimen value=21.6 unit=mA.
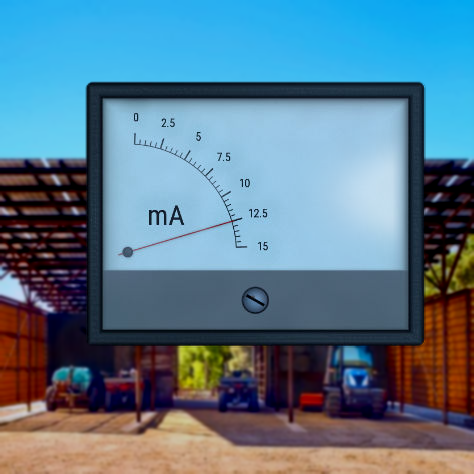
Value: value=12.5 unit=mA
